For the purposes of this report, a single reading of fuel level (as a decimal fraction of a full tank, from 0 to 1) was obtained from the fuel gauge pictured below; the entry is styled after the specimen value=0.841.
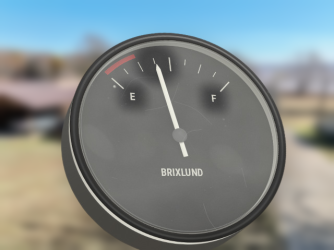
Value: value=0.375
